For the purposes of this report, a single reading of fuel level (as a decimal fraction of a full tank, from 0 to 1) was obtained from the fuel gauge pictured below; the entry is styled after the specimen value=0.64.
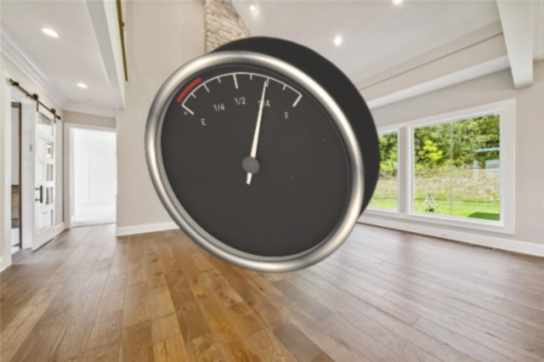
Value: value=0.75
